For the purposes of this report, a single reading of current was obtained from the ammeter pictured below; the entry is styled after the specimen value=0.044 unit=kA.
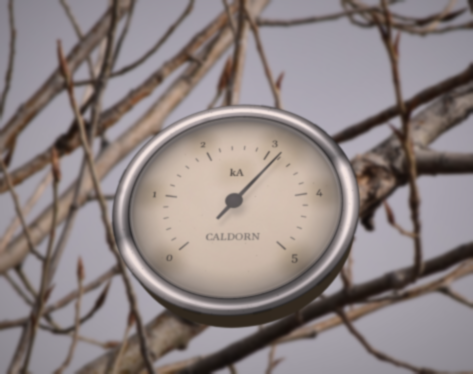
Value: value=3.2 unit=kA
